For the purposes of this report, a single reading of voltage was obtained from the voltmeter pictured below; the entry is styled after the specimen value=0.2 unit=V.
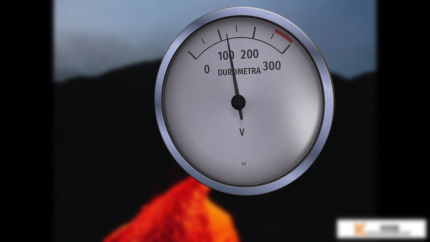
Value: value=125 unit=V
